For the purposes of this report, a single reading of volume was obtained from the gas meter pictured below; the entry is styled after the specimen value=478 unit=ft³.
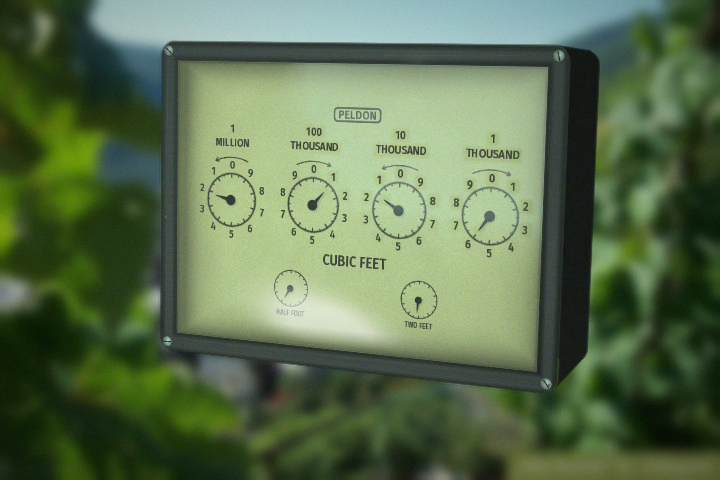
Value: value=211600 unit=ft³
